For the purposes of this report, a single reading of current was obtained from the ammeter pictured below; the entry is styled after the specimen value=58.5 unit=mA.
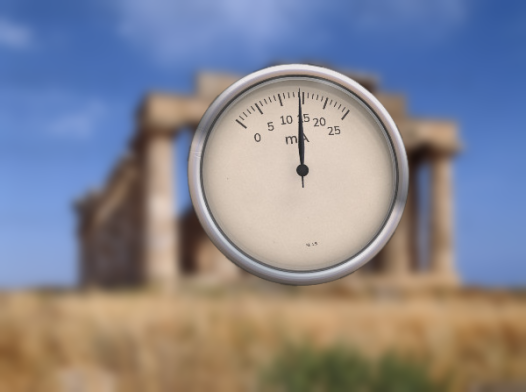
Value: value=14 unit=mA
